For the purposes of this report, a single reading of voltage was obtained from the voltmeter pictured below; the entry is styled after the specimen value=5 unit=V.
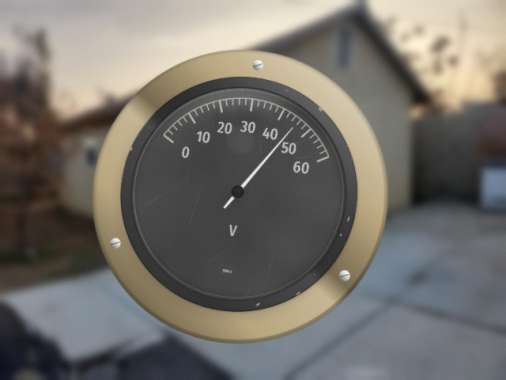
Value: value=46 unit=V
